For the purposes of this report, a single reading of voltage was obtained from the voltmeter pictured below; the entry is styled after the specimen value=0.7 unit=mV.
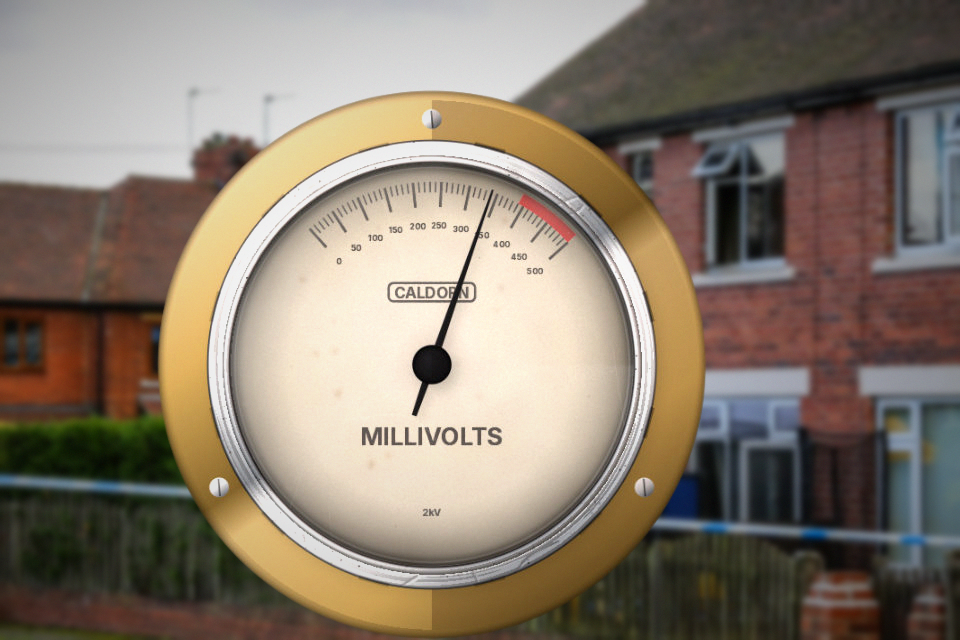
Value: value=340 unit=mV
